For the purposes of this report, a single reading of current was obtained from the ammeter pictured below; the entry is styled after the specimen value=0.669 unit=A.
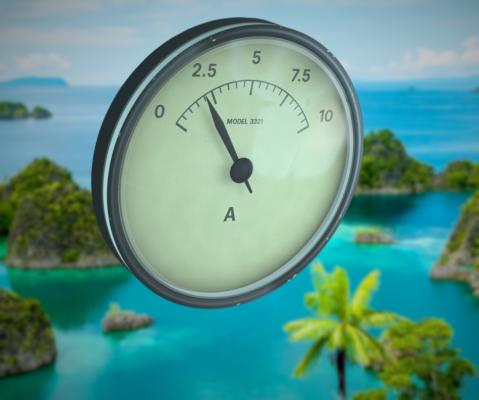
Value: value=2 unit=A
